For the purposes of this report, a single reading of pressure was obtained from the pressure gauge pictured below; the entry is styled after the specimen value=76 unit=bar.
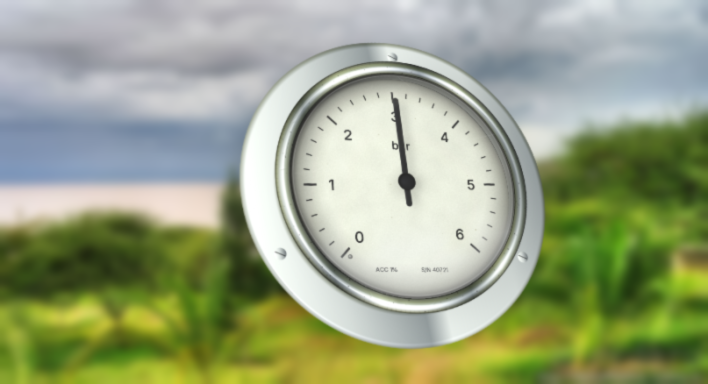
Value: value=3 unit=bar
